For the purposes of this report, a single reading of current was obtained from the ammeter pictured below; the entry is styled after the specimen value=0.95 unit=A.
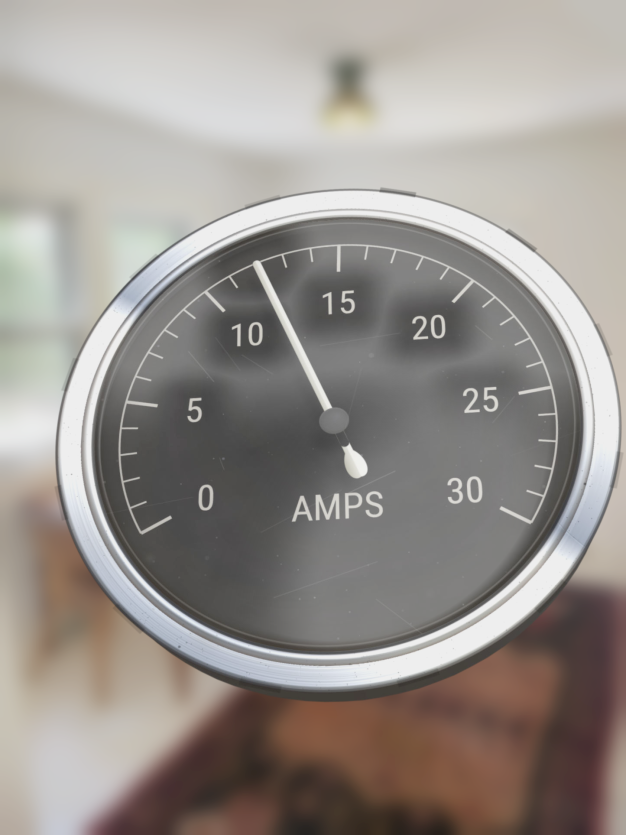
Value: value=12 unit=A
